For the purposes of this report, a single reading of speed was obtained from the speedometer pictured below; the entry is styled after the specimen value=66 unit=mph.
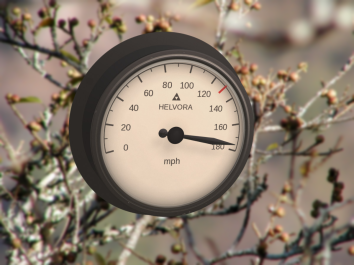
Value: value=175 unit=mph
